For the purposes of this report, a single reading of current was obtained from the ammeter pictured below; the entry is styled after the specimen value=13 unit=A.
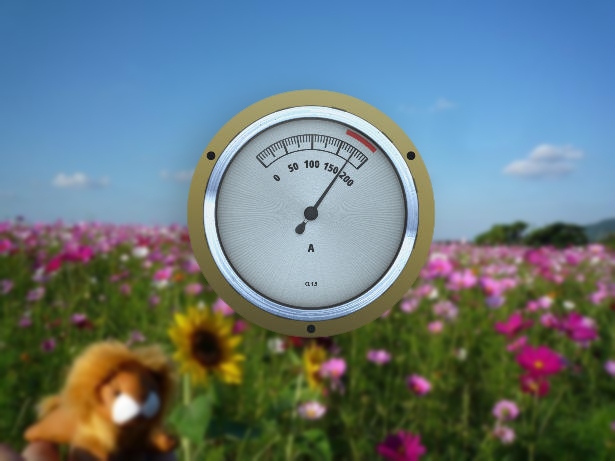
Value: value=175 unit=A
